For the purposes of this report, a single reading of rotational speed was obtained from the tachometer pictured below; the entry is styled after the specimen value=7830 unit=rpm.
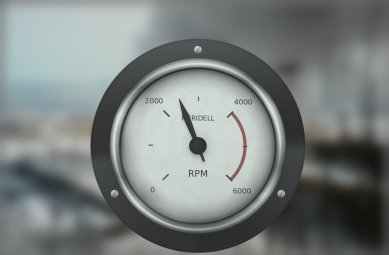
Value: value=2500 unit=rpm
